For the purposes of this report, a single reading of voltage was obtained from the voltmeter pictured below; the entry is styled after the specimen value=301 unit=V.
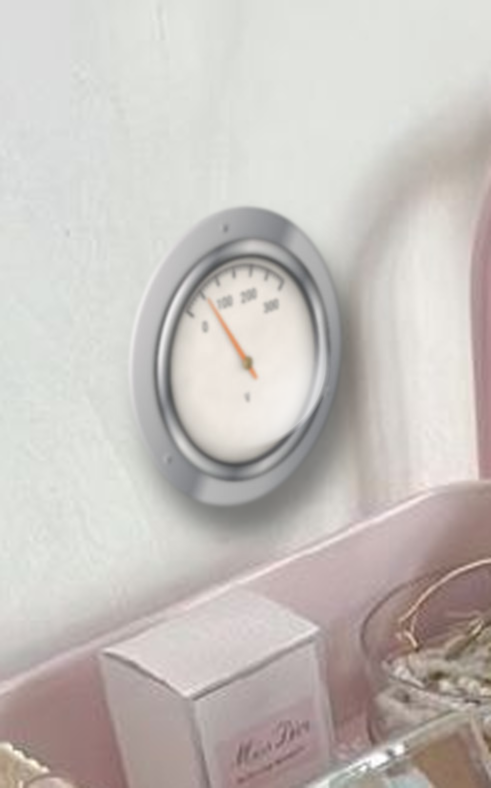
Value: value=50 unit=V
